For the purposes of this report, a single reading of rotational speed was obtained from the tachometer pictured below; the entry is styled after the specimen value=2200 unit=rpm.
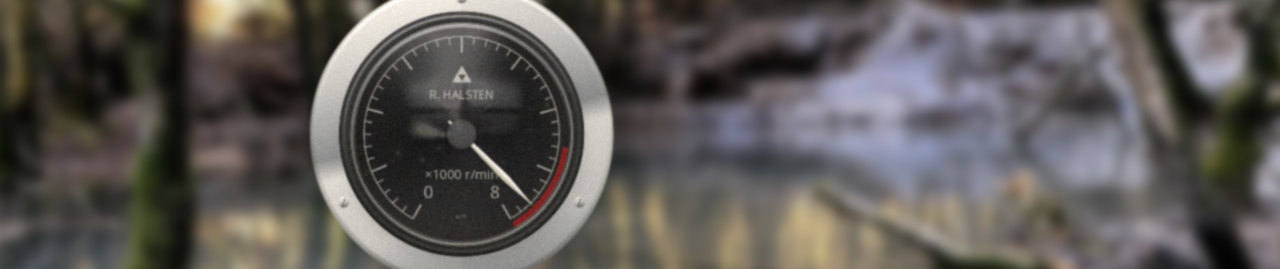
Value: value=7600 unit=rpm
